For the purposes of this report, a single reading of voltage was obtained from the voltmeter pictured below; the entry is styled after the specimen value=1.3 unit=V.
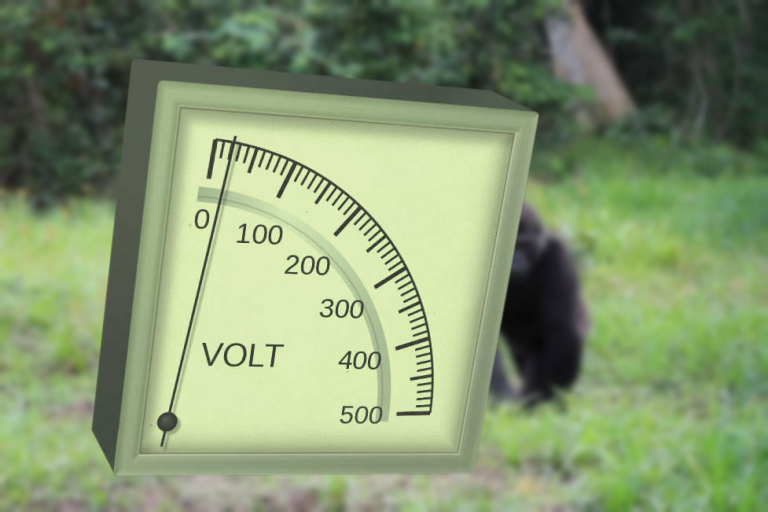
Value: value=20 unit=V
